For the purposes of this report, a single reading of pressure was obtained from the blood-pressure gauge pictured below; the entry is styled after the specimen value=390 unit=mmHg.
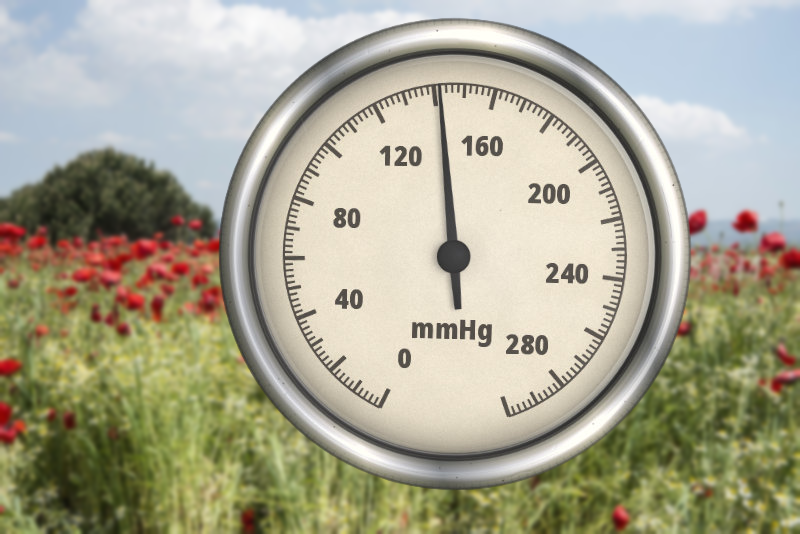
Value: value=142 unit=mmHg
